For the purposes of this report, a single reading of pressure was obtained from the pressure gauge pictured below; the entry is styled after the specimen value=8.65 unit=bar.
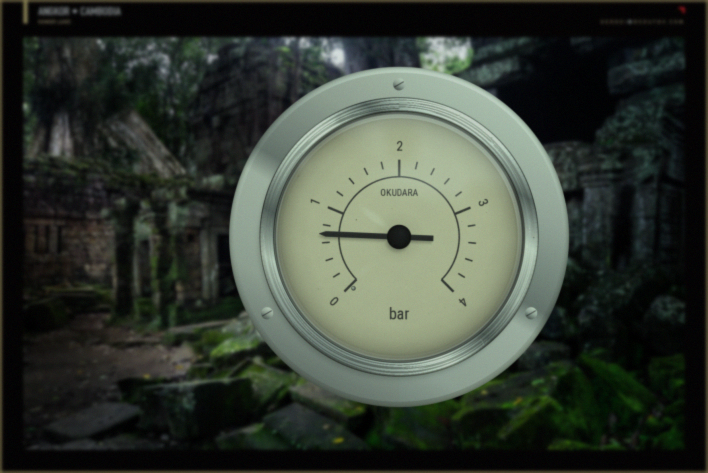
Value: value=0.7 unit=bar
